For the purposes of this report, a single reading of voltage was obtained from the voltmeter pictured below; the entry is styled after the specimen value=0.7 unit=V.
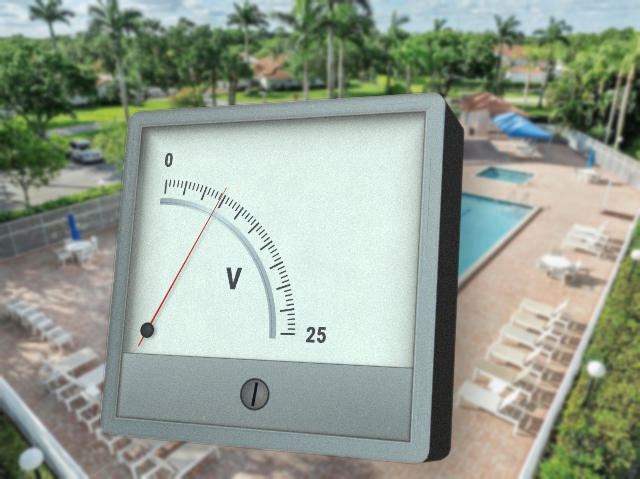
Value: value=7.5 unit=V
